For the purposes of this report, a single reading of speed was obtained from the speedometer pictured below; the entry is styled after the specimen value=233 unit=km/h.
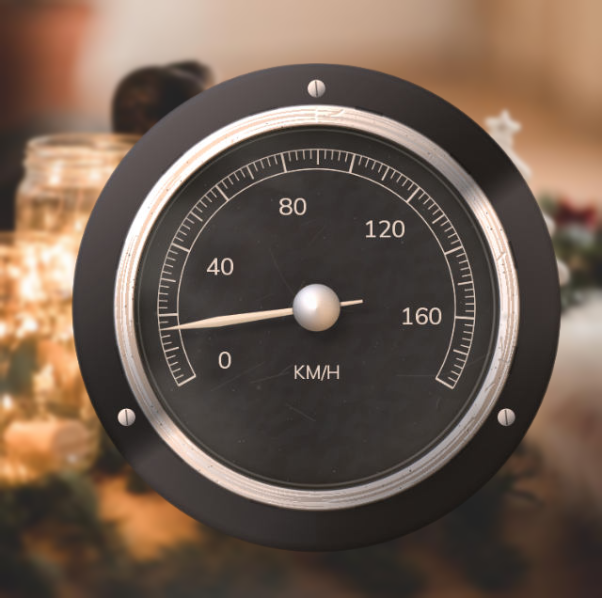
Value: value=16 unit=km/h
